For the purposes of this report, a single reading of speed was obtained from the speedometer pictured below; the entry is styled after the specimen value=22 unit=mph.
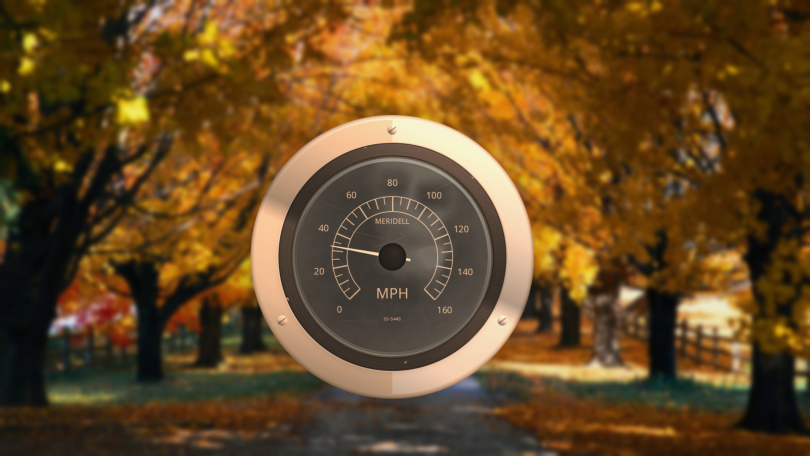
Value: value=32.5 unit=mph
